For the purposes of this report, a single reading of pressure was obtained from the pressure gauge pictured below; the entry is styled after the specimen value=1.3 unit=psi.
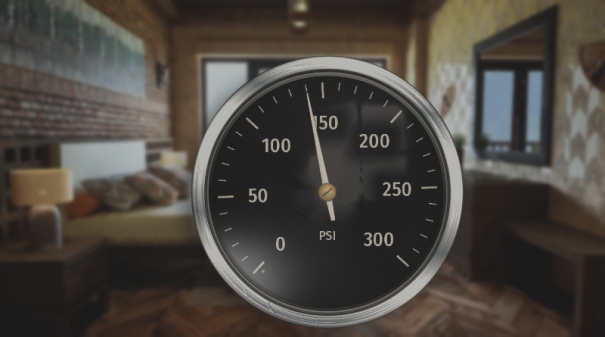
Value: value=140 unit=psi
